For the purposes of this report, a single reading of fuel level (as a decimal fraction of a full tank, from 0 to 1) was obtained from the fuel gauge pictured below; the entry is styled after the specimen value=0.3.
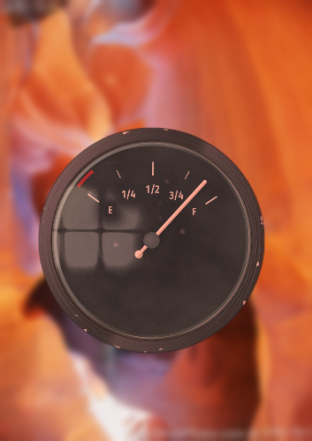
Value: value=0.875
